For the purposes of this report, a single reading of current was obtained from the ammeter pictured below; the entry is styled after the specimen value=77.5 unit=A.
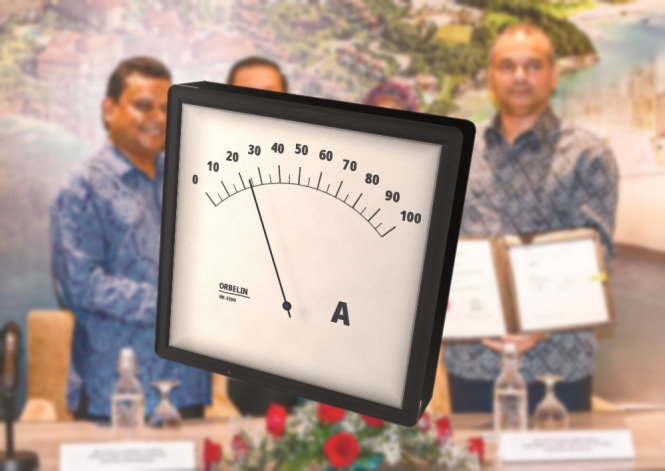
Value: value=25 unit=A
